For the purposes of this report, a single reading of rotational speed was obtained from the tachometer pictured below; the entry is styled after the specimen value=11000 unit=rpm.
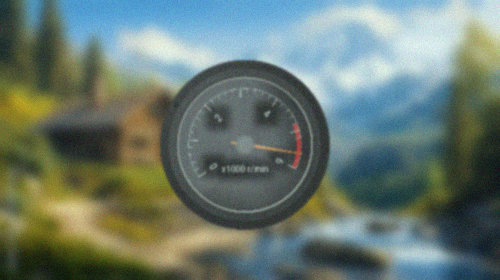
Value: value=5600 unit=rpm
